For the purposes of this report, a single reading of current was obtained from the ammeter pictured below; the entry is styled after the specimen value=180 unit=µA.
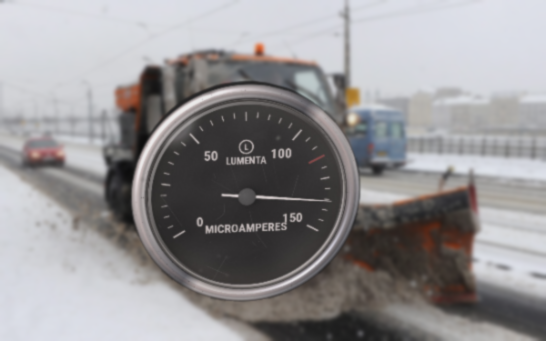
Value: value=135 unit=µA
